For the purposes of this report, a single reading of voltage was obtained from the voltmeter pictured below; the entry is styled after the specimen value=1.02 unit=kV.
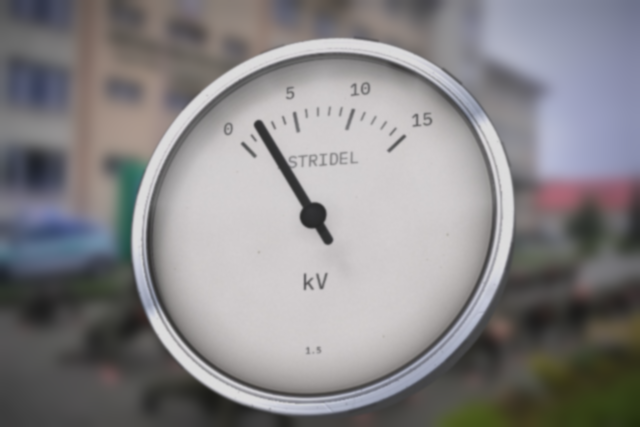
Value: value=2 unit=kV
